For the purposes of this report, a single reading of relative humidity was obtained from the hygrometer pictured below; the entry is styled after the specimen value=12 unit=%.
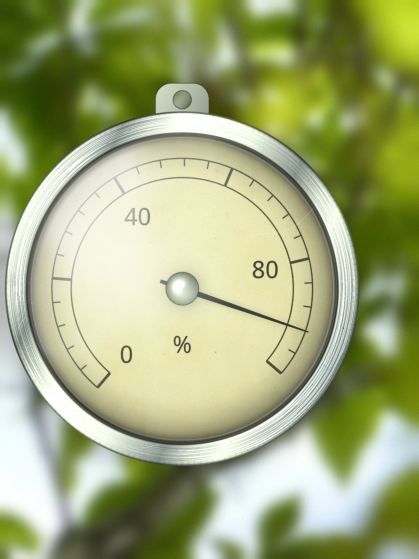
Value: value=92 unit=%
